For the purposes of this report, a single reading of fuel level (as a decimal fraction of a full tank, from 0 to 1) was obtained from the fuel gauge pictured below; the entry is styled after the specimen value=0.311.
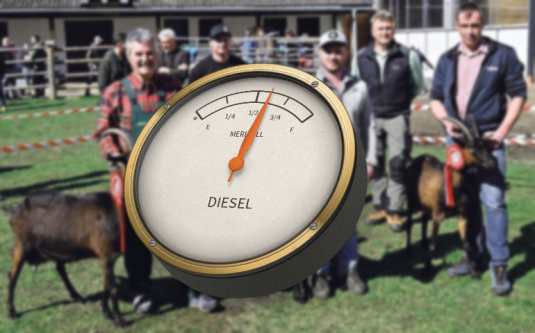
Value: value=0.625
